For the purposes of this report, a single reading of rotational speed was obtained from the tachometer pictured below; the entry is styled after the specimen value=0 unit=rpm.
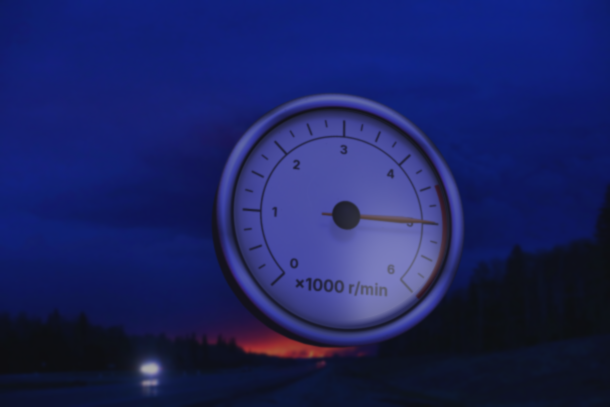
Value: value=5000 unit=rpm
